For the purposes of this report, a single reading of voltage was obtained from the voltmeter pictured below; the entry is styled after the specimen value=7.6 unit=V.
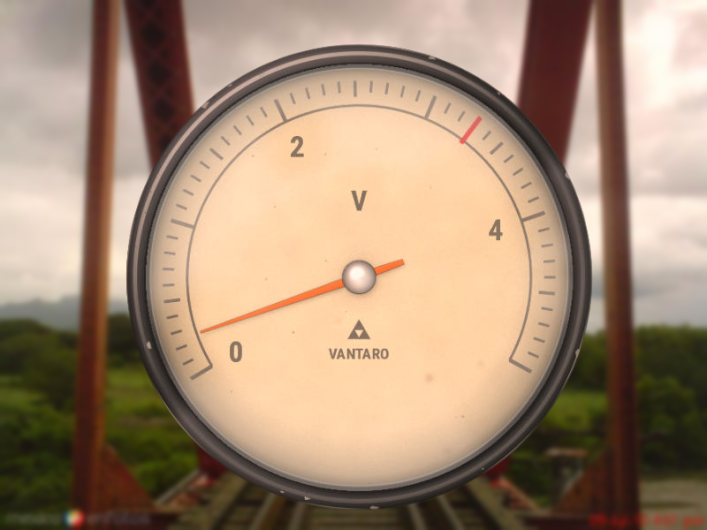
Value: value=0.25 unit=V
